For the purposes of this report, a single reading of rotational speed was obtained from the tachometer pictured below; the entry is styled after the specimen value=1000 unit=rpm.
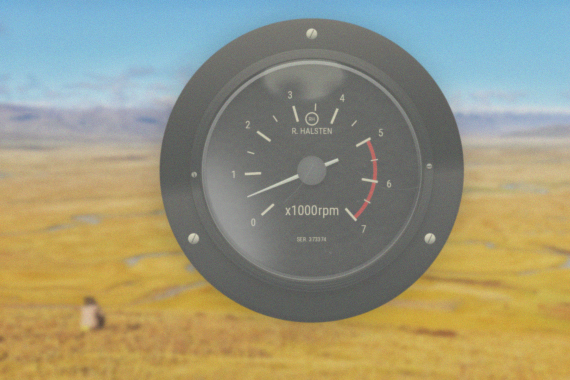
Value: value=500 unit=rpm
